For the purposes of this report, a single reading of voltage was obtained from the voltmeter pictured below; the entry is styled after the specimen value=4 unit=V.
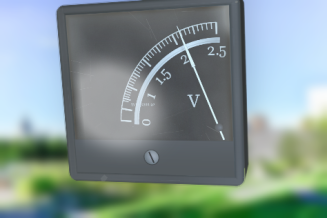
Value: value=2.1 unit=V
